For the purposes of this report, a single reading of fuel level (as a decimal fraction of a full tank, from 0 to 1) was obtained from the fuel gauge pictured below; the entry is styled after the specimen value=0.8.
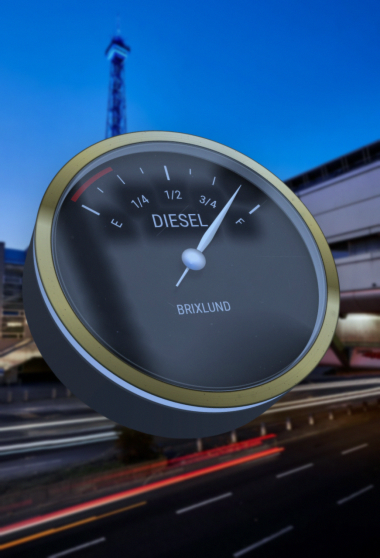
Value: value=0.875
